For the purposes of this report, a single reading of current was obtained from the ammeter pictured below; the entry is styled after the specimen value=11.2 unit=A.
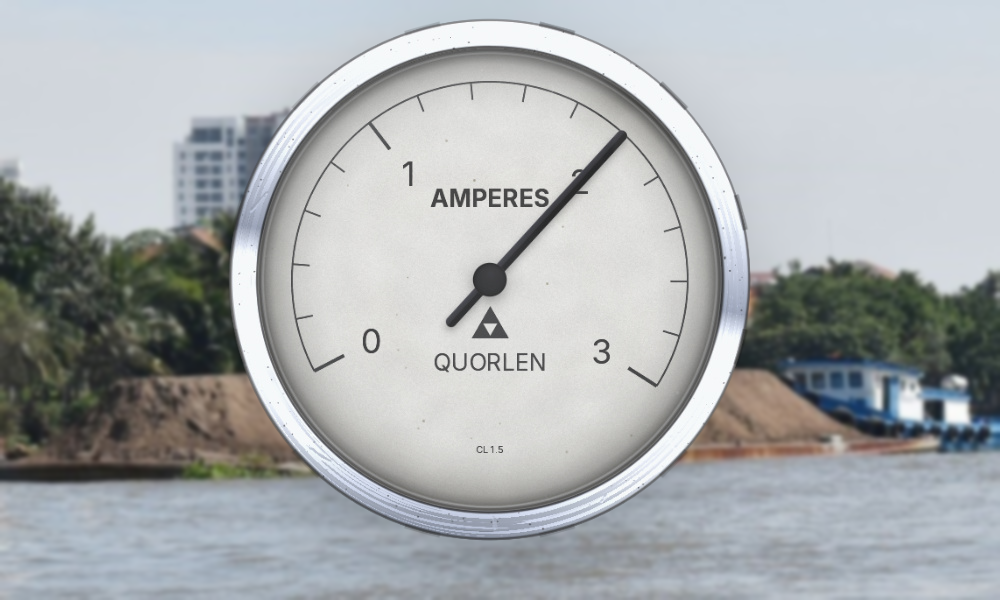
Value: value=2 unit=A
